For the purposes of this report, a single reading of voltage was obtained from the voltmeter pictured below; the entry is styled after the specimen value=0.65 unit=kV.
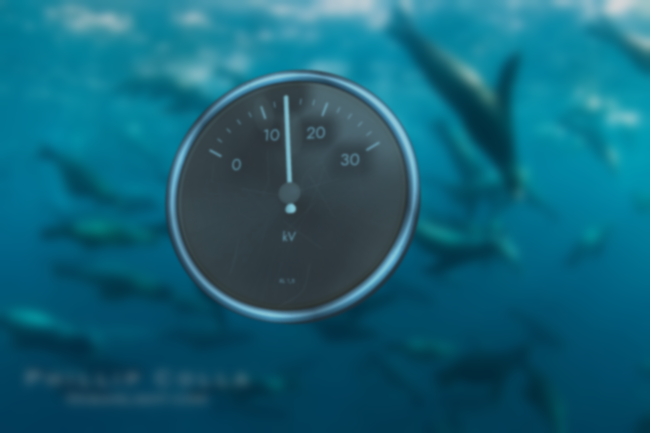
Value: value=14 unit=kV
